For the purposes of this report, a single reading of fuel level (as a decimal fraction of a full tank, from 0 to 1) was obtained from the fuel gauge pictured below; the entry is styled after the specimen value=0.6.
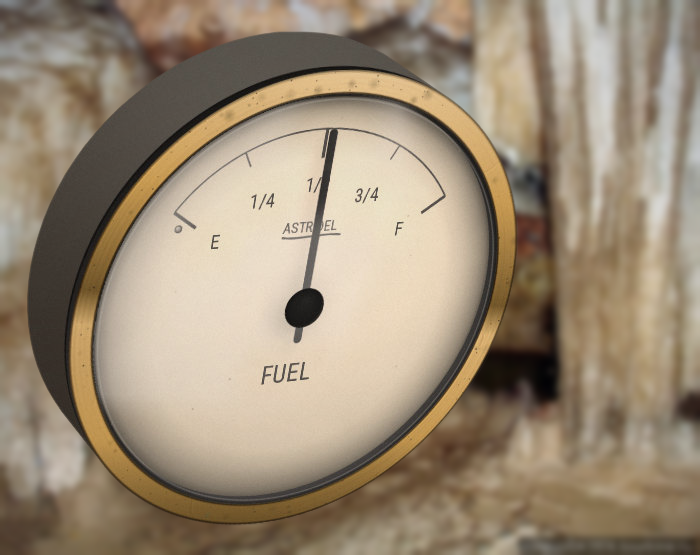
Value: value=0.5
